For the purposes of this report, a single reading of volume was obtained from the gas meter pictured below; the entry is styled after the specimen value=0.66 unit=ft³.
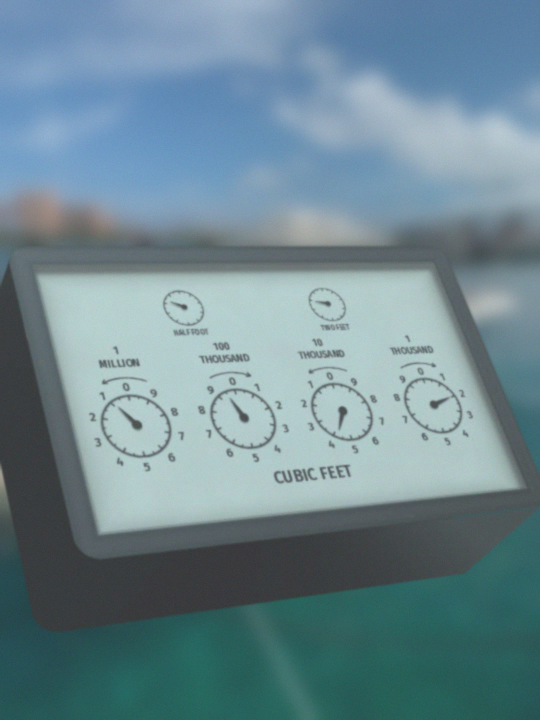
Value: value=94200 unit=ft³
